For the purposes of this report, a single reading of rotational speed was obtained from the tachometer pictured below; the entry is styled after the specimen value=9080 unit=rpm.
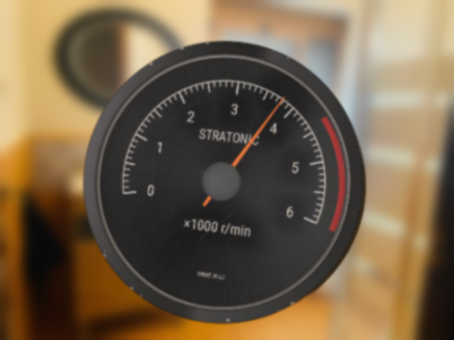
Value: value=3800 unit=rpm
